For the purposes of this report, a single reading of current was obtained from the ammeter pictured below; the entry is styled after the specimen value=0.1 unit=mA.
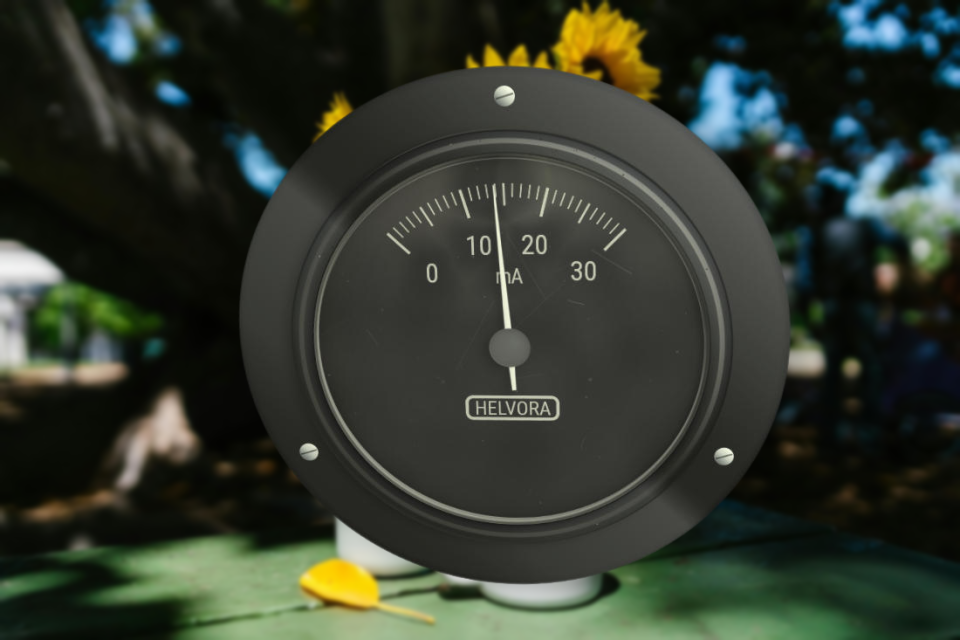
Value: value=14 unit=mA
